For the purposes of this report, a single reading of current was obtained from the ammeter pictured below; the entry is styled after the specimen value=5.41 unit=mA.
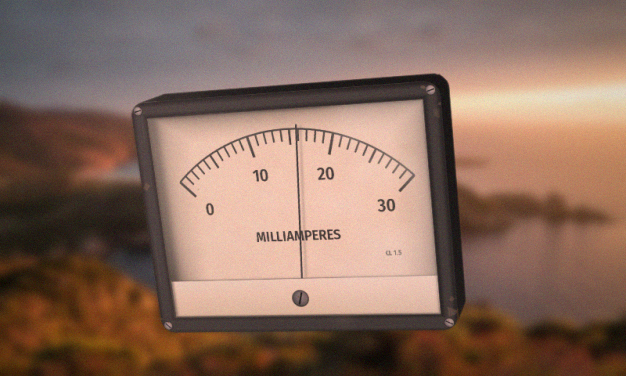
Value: value=16 unit=mA
